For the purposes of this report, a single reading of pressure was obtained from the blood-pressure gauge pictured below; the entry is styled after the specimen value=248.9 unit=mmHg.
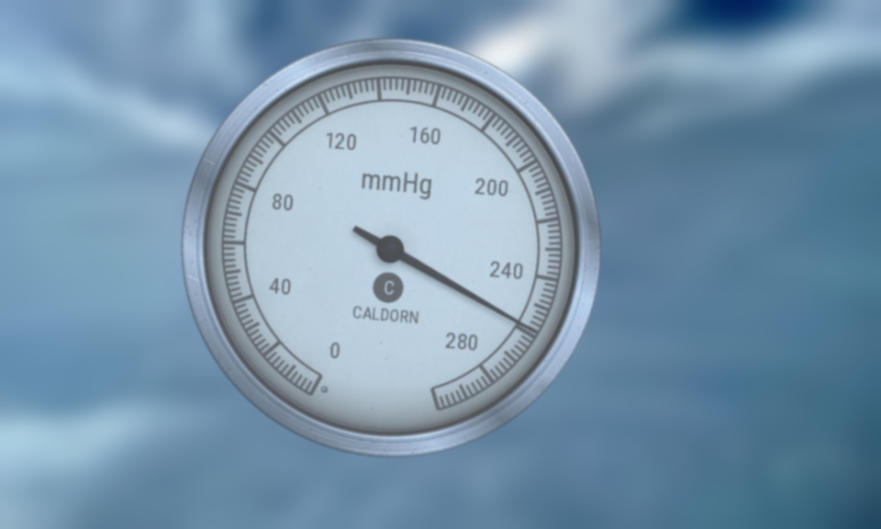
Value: value=258 unit=mmHg
